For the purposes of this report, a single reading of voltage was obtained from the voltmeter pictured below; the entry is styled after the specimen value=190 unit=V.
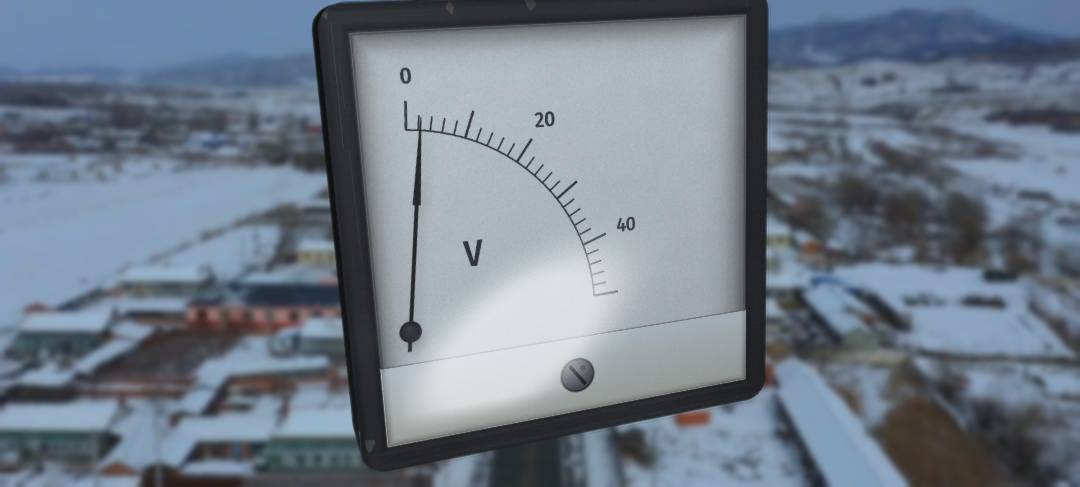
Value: value=2 unit=V
